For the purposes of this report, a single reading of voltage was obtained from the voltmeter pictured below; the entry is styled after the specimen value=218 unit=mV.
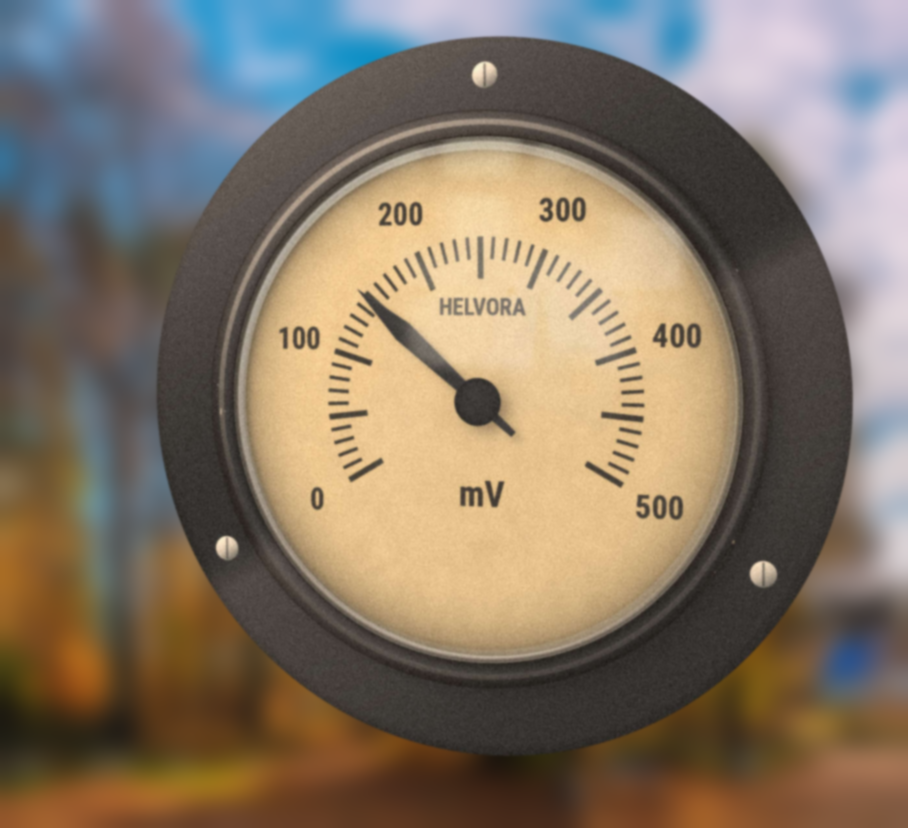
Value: value=150 unit=mV
